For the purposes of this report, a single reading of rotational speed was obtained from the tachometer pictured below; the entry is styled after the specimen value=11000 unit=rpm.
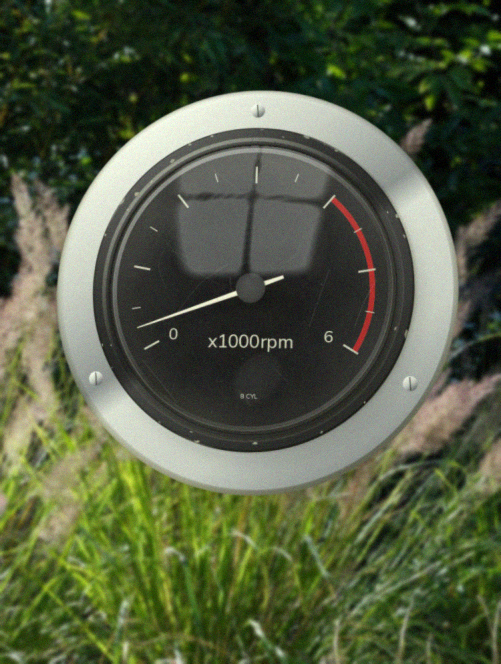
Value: value=250 unit=rpm
